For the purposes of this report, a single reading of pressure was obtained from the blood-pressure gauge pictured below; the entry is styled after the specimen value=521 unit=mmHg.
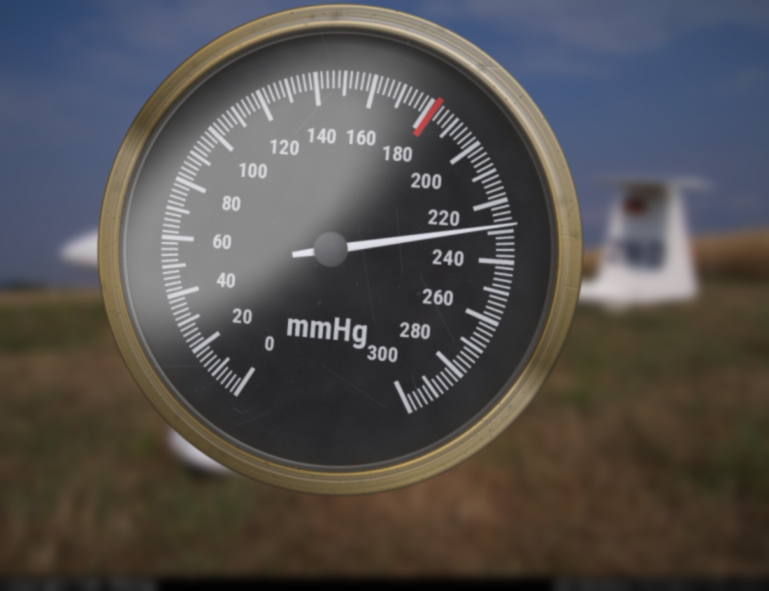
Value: value=228 unit=mmHg
